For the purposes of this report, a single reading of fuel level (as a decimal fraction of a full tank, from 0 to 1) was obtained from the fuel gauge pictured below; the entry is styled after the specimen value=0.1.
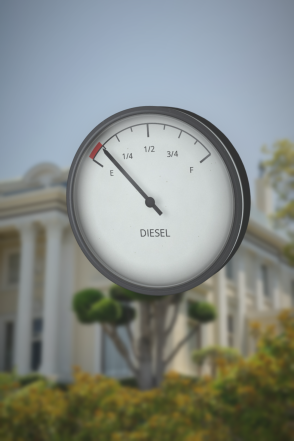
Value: value=0.125
